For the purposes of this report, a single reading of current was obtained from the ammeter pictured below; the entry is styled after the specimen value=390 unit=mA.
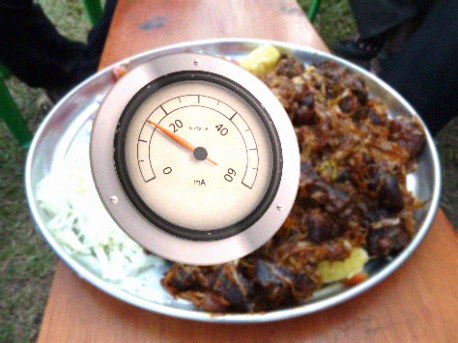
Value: value=15 unit=mA
